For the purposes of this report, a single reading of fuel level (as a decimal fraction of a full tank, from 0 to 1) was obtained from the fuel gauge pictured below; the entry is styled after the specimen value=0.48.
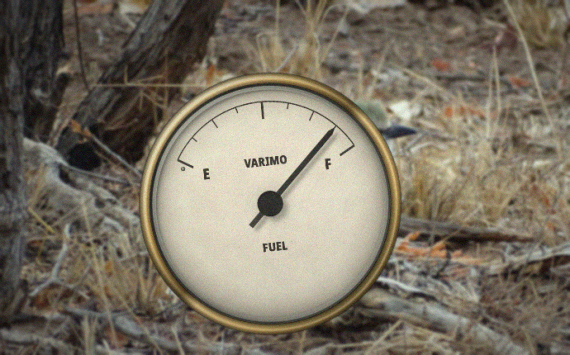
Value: value=0.875
